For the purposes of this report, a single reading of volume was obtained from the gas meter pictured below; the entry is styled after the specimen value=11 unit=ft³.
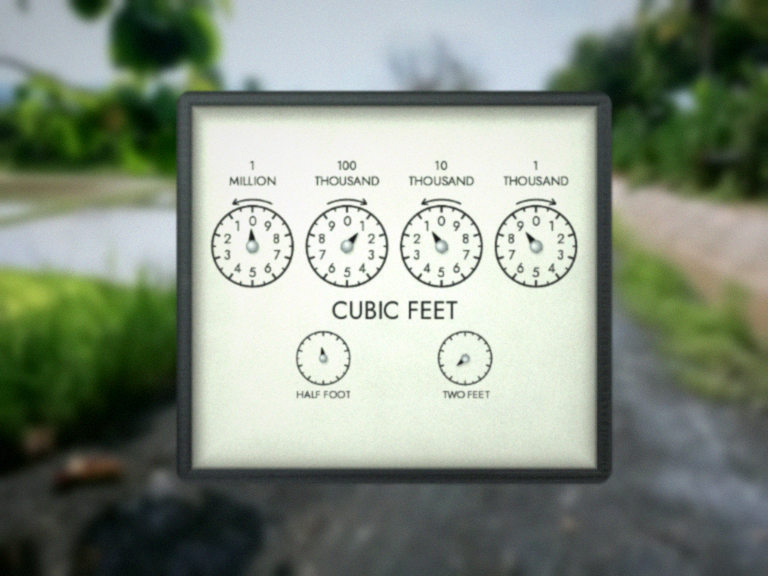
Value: value=10900 unit=ft³
